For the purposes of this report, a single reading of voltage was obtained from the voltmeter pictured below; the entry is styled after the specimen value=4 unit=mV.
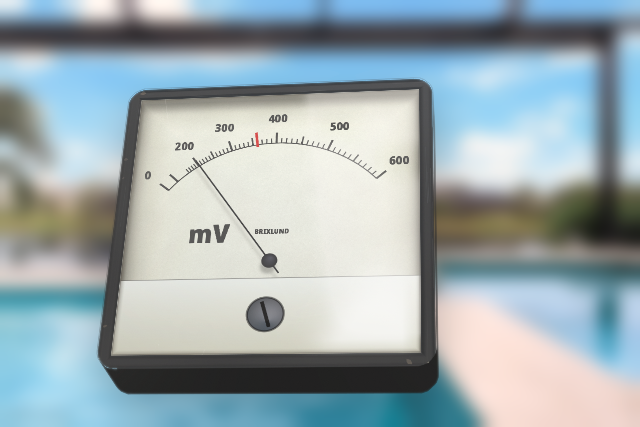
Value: value=200 unit=mV
